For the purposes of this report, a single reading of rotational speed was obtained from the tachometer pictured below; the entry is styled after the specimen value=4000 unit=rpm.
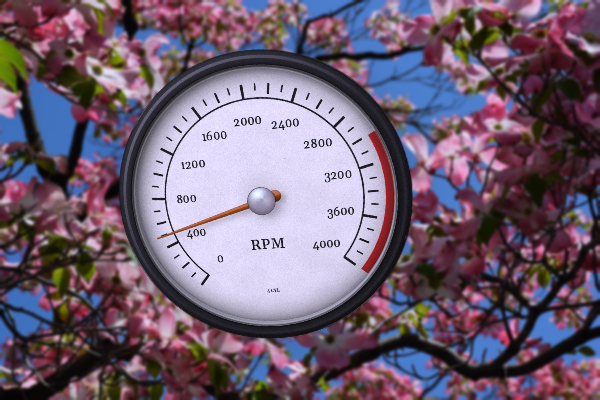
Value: value=500 unit=rpm
